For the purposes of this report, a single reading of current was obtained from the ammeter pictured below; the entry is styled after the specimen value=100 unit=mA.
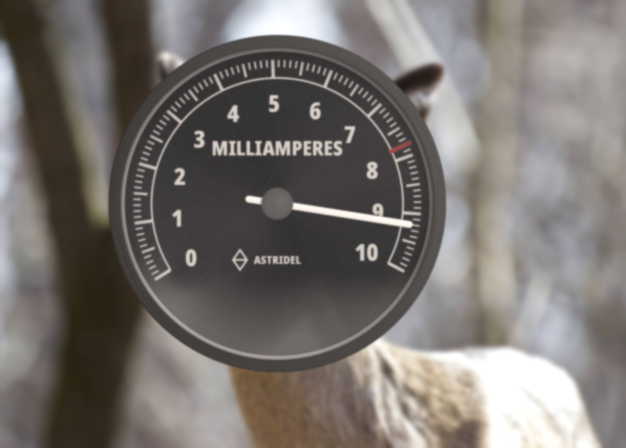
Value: value=9.2 unit=mA
